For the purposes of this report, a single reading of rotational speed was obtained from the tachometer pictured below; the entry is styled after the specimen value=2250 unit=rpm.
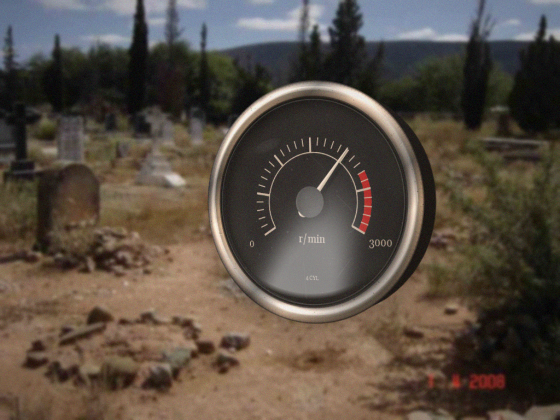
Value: value=2000 unit=rpm
